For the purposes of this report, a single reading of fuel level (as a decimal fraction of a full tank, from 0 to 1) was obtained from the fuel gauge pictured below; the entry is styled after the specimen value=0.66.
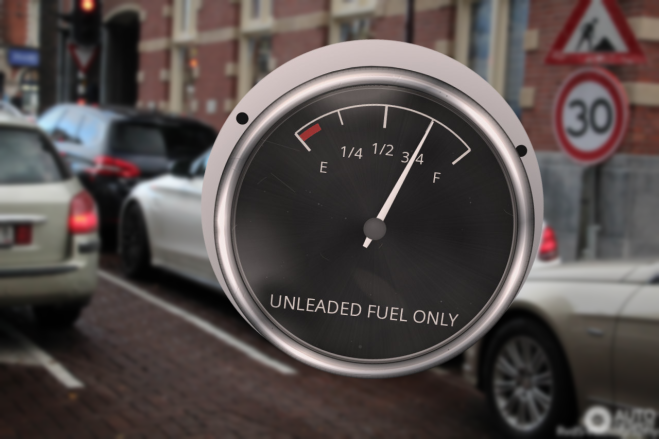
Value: value=0.75
